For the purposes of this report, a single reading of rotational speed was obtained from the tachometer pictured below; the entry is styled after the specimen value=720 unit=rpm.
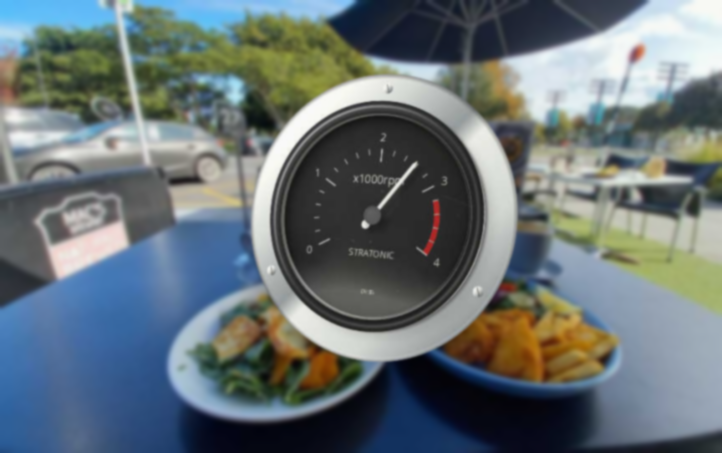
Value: value=2600 unit=rpm
